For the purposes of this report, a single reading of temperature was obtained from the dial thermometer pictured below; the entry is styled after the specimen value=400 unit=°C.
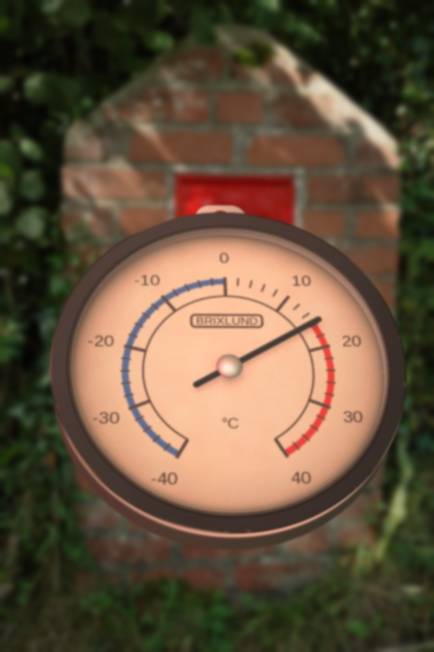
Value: value=16 unit=°C
